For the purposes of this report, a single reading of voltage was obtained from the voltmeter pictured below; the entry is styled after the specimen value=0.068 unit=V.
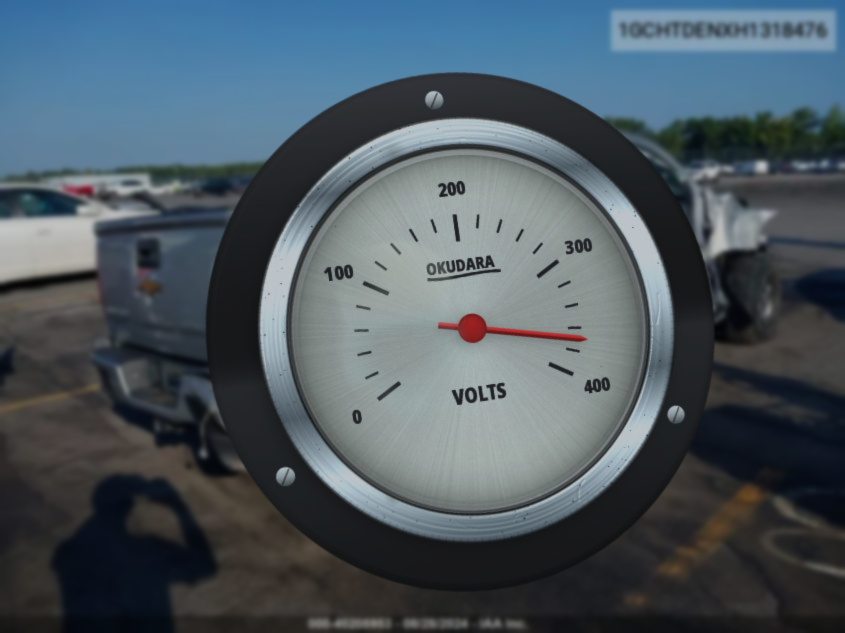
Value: value=370 unit=V
